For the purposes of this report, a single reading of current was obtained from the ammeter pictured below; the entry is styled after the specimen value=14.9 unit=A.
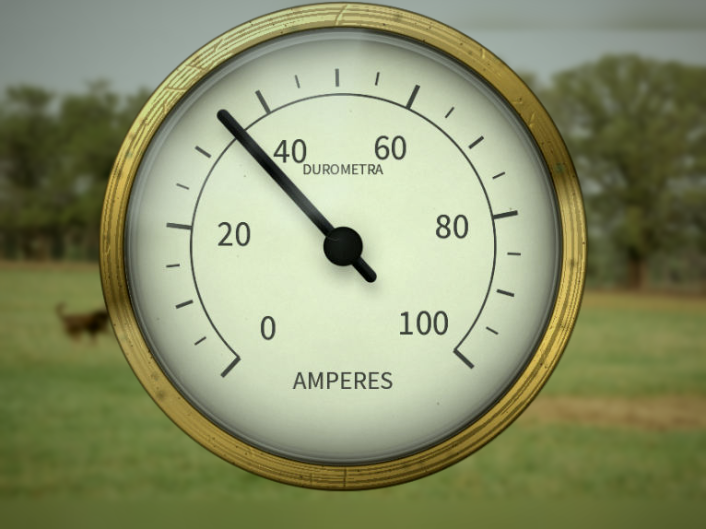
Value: value=35 unit=A
